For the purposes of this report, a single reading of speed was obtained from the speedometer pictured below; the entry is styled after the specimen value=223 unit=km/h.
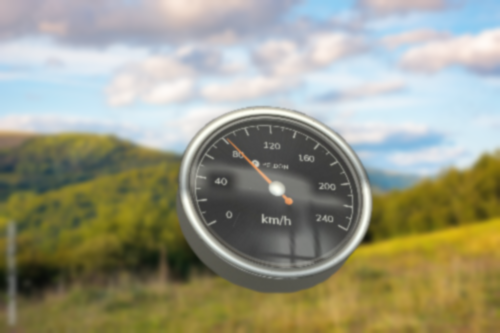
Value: value=80 unit=km/h
